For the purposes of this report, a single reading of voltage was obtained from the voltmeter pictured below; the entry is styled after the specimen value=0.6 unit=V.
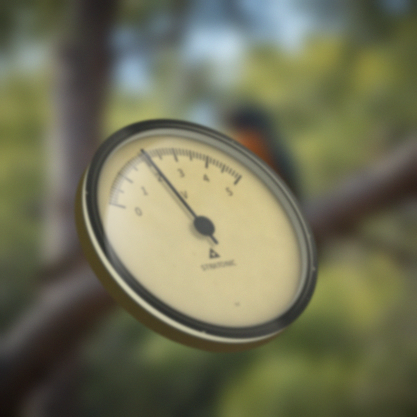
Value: value=2 unit=V
